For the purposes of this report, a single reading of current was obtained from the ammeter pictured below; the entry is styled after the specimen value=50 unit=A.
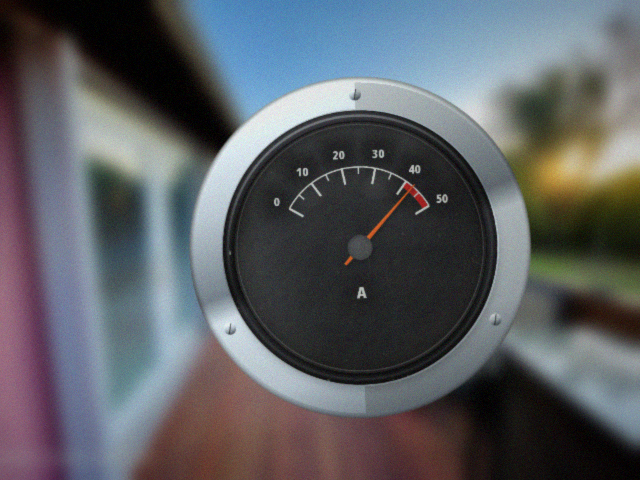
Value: value=42.5 unit=A
